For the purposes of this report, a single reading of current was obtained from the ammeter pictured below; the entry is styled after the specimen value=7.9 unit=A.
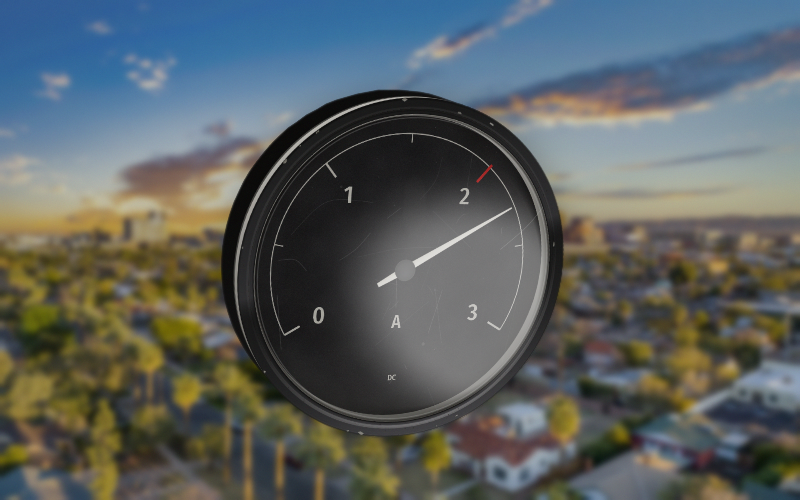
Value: value=2.25 unit=A
